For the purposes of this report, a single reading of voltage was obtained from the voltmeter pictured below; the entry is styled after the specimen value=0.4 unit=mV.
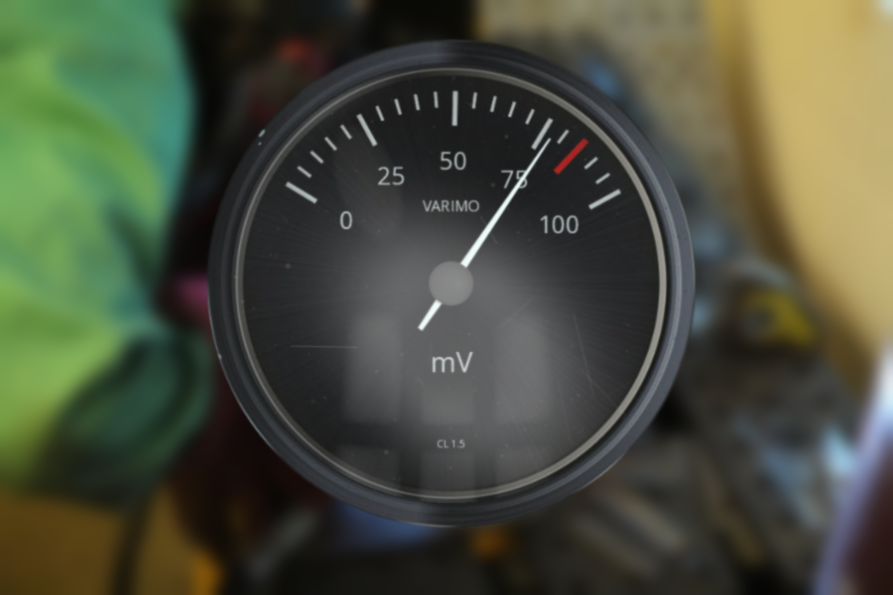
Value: value=77.5 unit=mV
